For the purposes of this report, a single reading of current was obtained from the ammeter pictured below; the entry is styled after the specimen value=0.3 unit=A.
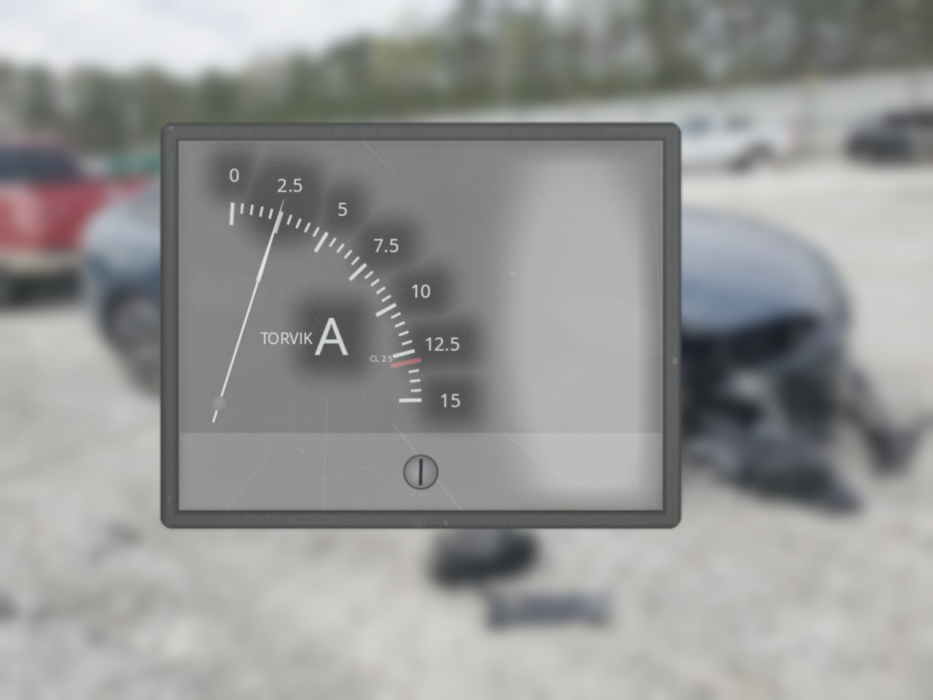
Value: value=2.5 unit=A
